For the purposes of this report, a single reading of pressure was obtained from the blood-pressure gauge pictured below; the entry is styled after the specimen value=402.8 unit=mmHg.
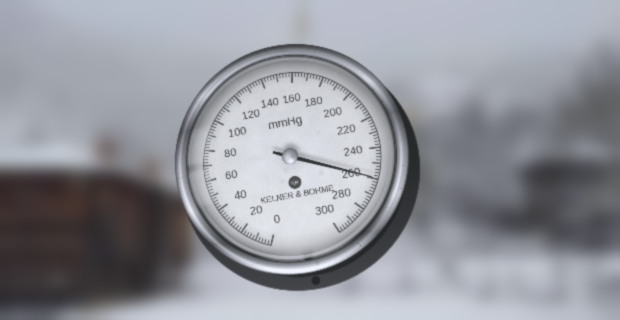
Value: value=260 unit=mmHg
